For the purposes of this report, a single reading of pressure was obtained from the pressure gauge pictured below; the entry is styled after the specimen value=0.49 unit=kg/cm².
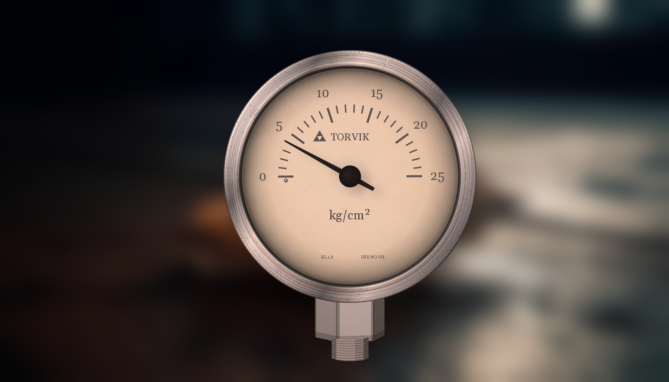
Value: value=4 unit=kg/cm²
